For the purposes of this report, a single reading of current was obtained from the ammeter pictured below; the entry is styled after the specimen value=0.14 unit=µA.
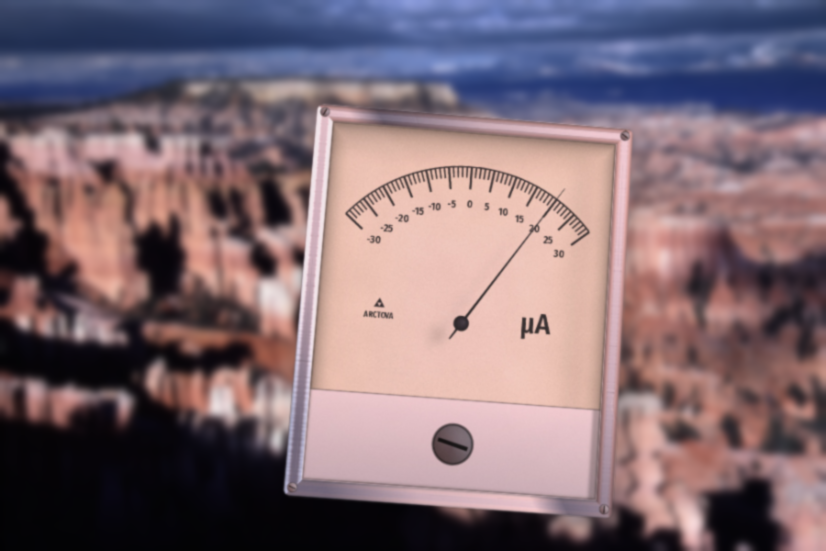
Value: value=20 unit=µA
